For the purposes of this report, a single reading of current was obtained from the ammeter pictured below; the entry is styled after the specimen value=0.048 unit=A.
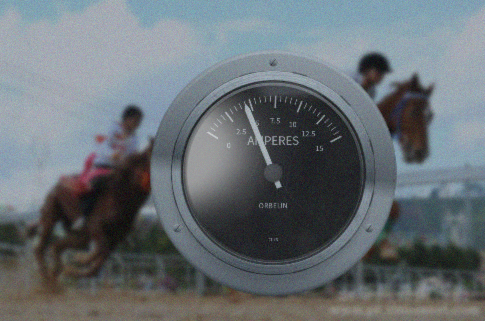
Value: value=4.5 unit=A
